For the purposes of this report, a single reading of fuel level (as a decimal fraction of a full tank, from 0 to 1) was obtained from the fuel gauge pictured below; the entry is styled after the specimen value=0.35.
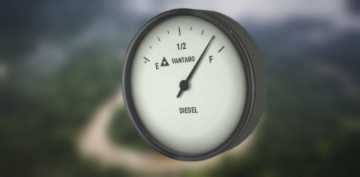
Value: value=0.875
